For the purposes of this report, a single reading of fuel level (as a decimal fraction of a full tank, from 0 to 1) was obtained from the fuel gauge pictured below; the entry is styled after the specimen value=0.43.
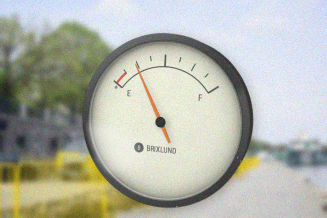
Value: value=0.25
